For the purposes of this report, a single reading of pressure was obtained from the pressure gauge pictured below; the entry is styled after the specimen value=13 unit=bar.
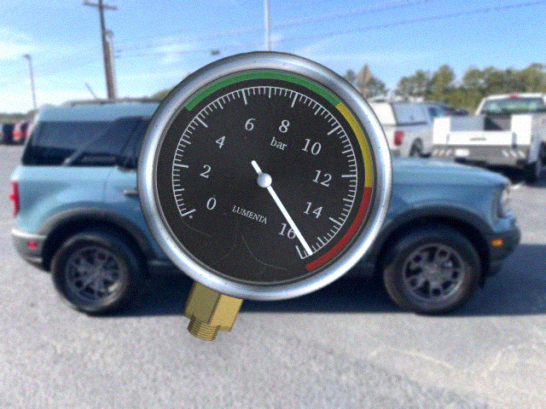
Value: value=15.6 unit=bar
